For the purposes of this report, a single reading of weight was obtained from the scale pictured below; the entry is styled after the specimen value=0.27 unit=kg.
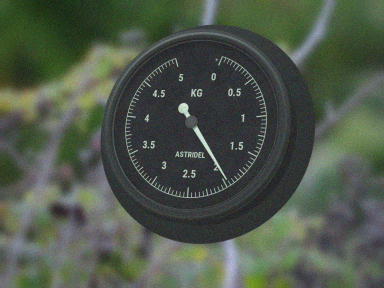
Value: value=1.95 unit=kg
